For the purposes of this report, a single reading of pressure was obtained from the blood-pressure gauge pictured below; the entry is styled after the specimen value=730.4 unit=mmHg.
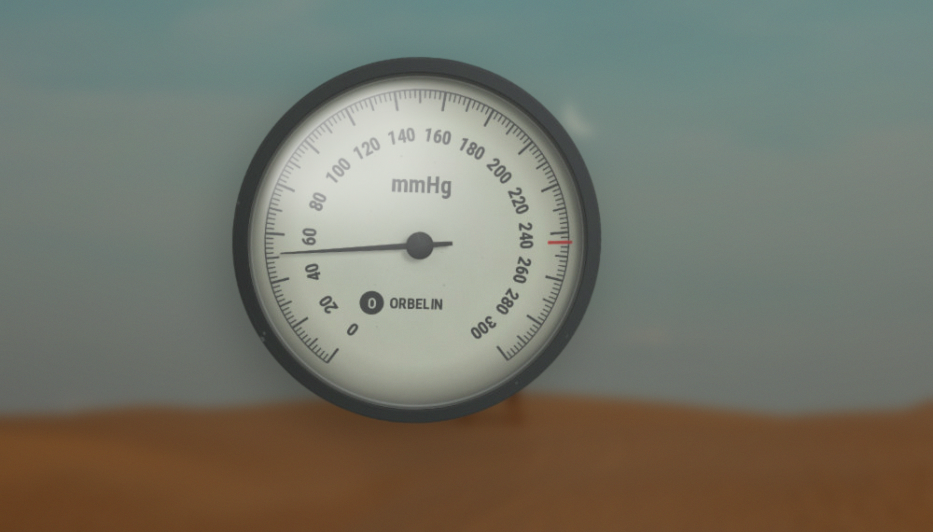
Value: value=52 unit=mmHg
